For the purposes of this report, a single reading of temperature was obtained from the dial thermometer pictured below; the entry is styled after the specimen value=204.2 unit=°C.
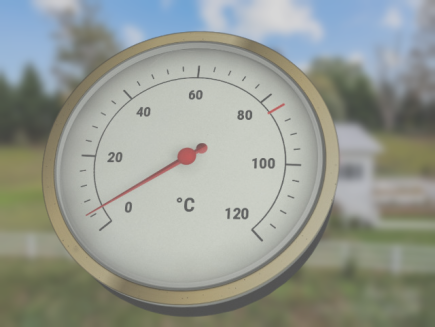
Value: value=4 unit=°C
